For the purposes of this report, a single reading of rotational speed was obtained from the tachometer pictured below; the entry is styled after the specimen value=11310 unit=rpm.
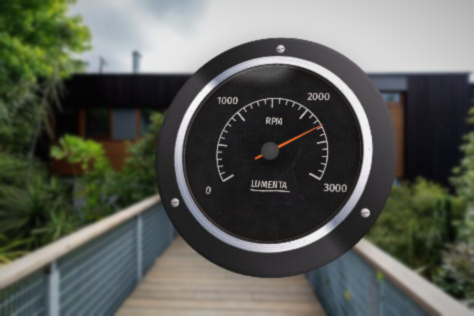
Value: value=2300 unit=rpm
